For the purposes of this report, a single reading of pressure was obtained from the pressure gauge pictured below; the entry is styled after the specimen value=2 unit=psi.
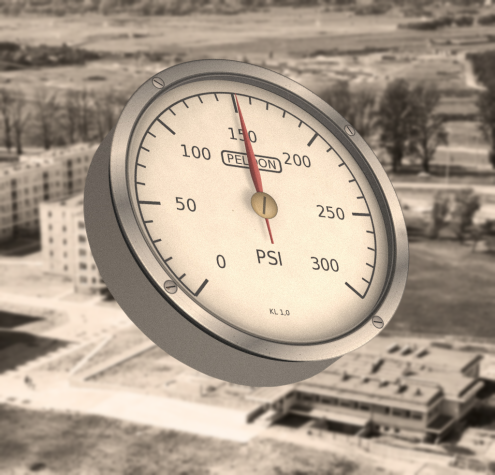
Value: value=150 unit=psi
